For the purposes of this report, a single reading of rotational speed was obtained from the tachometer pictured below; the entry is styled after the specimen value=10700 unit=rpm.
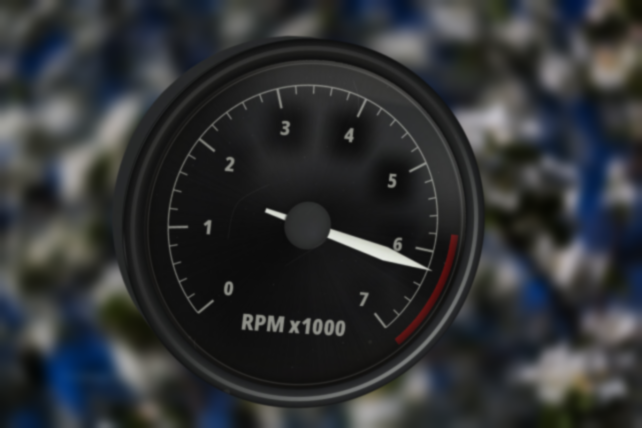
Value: value=6200 unit=rpm
